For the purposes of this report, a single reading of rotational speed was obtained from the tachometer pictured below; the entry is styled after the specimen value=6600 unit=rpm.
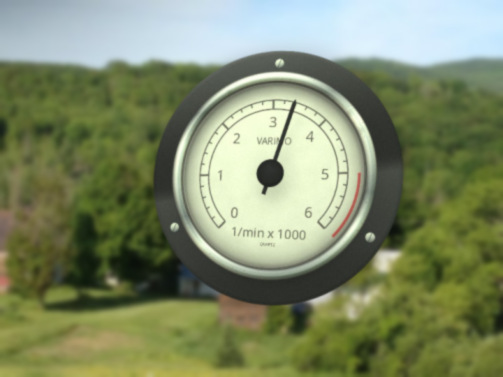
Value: value=3400 unit=rpm
